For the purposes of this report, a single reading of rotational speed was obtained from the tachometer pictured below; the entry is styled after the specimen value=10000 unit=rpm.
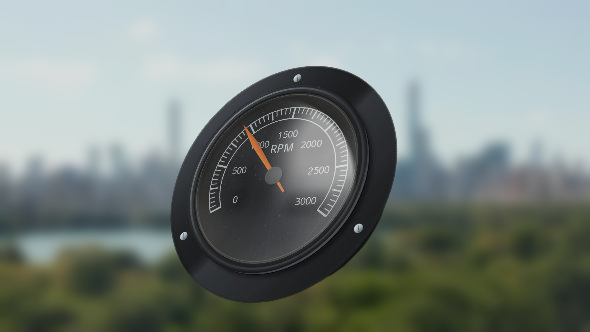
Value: value=950 unit=rpm
